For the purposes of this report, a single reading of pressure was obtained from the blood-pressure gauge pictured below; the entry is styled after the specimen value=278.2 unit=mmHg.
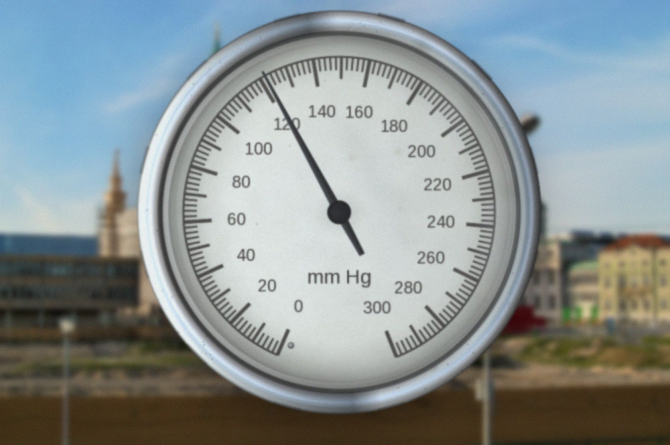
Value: value=122 unit=mmHg
